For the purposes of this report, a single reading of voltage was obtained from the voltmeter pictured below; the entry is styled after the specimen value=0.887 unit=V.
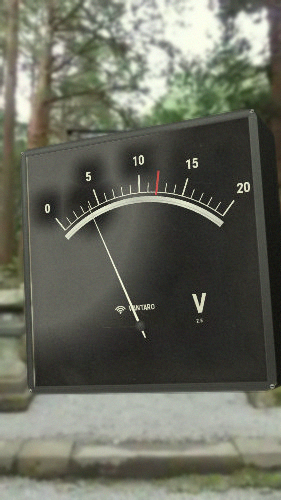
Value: value=4 unit=V
